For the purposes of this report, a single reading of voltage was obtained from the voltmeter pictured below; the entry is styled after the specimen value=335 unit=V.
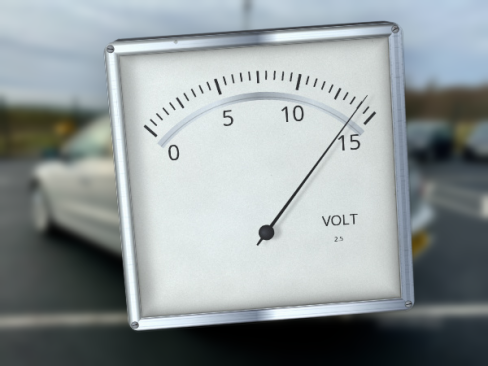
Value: value=14 unit=V
